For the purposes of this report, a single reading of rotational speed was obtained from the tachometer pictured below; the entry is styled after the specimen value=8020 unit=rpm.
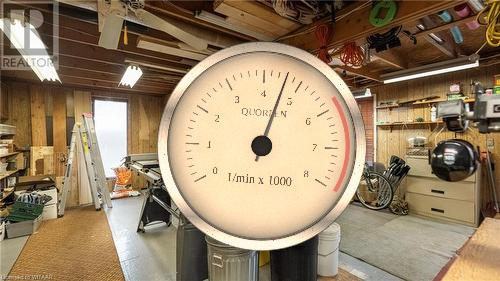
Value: value=4600 unit=rpm
